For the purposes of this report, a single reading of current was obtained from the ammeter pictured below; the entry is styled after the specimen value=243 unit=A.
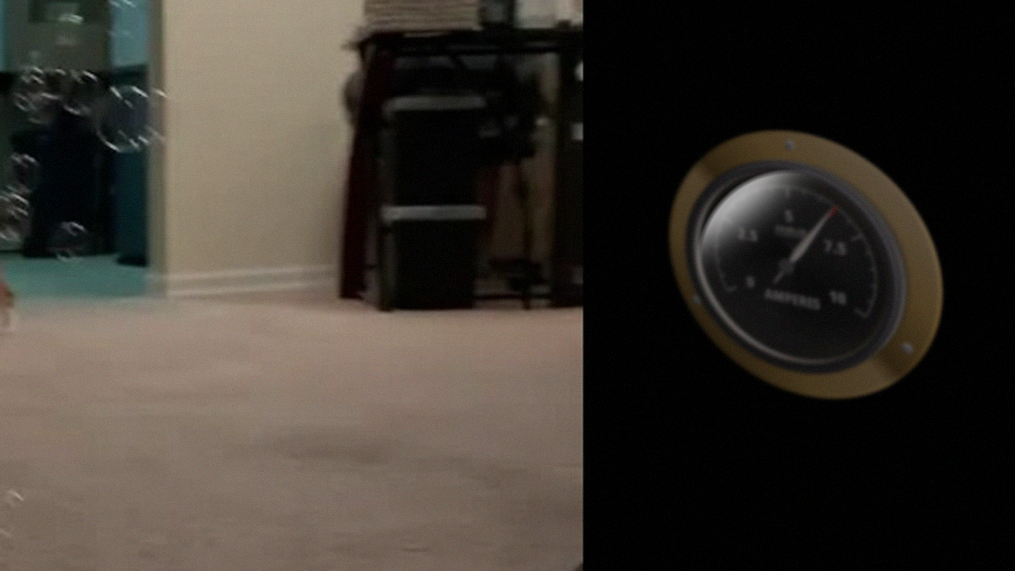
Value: value=6.5 unit=A
